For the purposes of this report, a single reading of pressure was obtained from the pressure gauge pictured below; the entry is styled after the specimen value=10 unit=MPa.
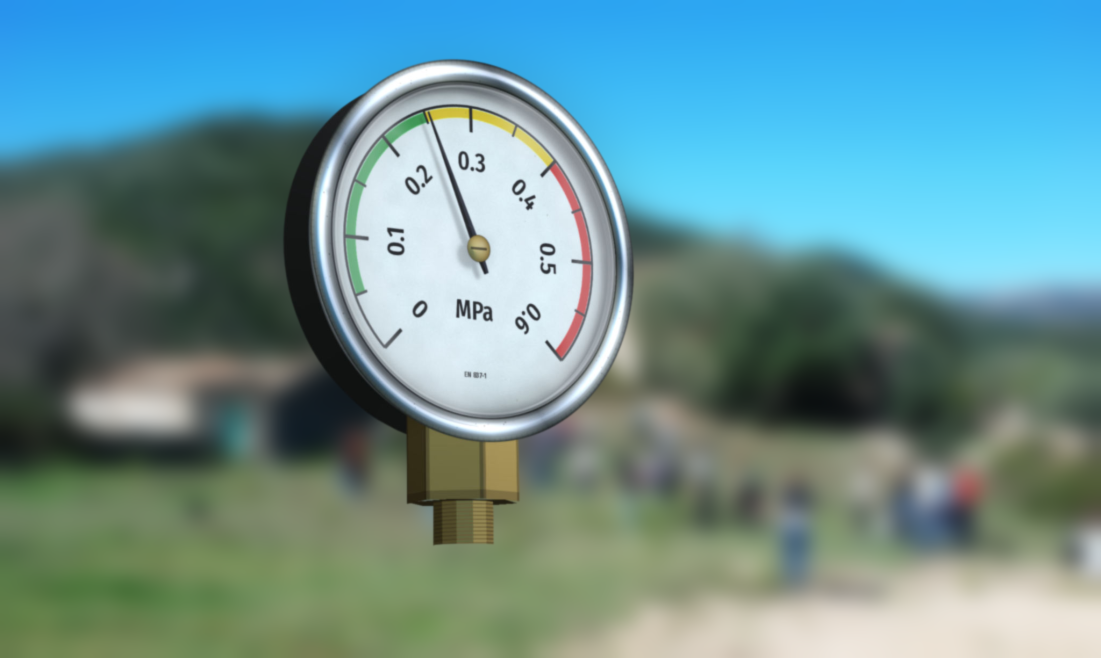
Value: value=0.25 unit=MPa
